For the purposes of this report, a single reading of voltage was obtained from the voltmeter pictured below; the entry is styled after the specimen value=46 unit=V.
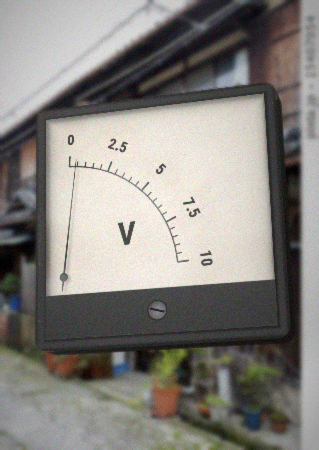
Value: value=0.5 unit=V
